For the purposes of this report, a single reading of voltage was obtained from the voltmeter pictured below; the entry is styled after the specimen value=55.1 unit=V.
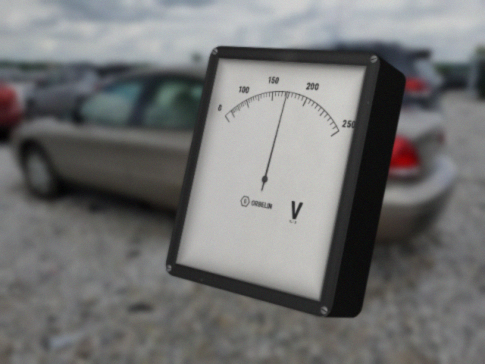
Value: value=175 unit=V
